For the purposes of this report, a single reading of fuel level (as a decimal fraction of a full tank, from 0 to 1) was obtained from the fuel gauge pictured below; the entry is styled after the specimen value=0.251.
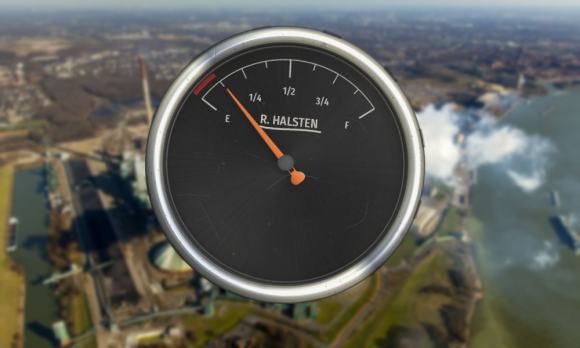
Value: value=0.125
